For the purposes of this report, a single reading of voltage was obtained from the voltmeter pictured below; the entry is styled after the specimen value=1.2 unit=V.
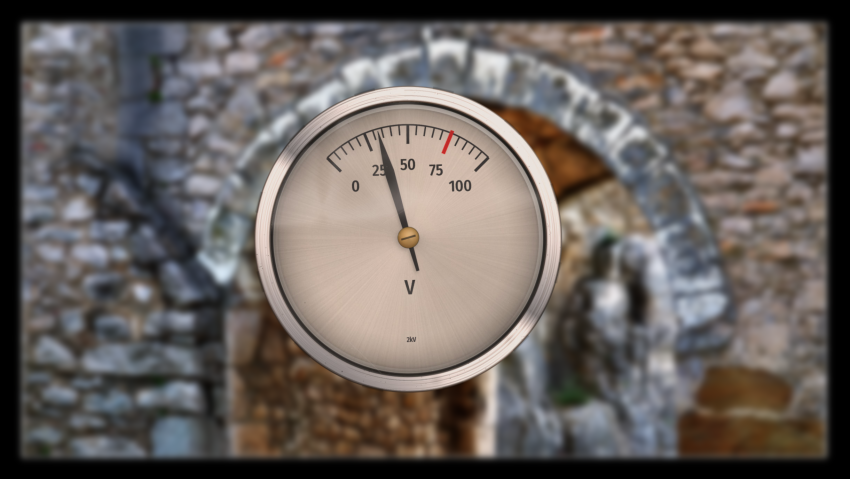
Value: value=32.5 unit=V
